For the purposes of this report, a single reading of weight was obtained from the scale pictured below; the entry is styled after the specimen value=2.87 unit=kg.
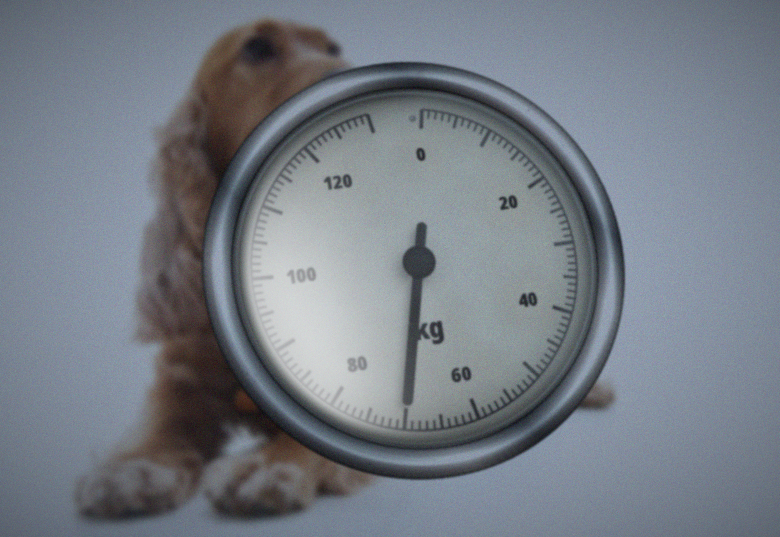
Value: value=70 unit=kg
